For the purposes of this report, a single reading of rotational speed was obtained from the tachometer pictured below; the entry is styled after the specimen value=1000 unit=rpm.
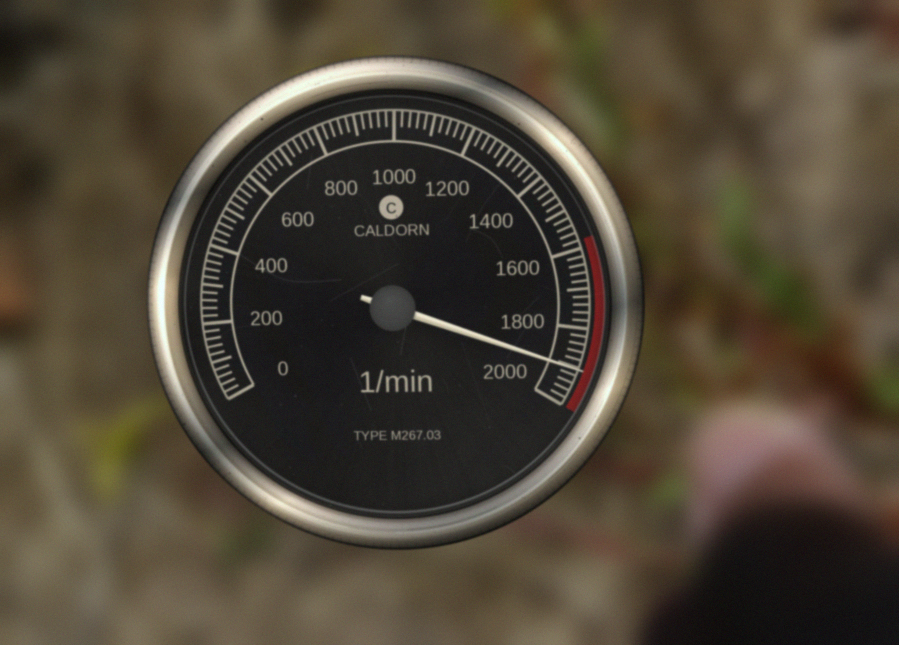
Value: value=1900 unit=rpm
